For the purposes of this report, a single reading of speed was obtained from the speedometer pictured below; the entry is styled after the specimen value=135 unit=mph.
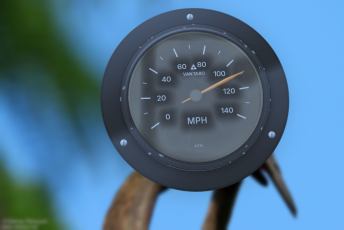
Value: value=110 unit=mph
